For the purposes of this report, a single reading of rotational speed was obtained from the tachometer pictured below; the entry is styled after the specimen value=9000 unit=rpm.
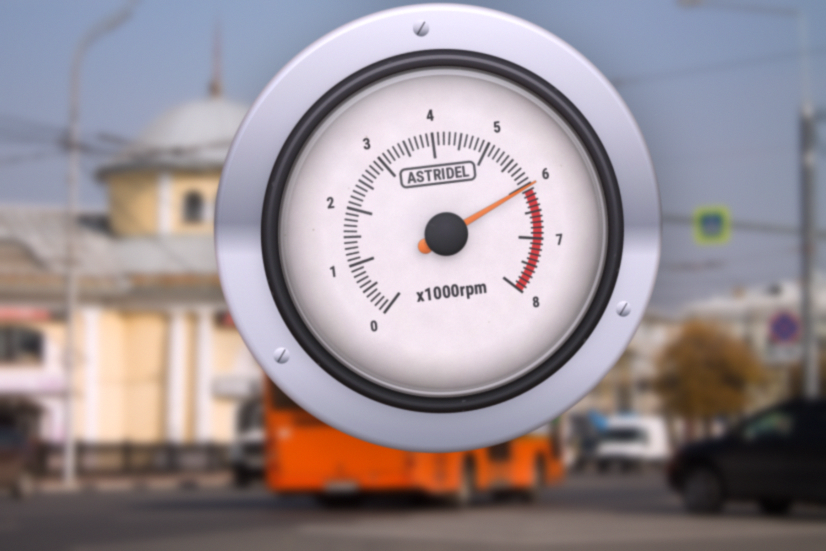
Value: value=6000 unit=rpm
